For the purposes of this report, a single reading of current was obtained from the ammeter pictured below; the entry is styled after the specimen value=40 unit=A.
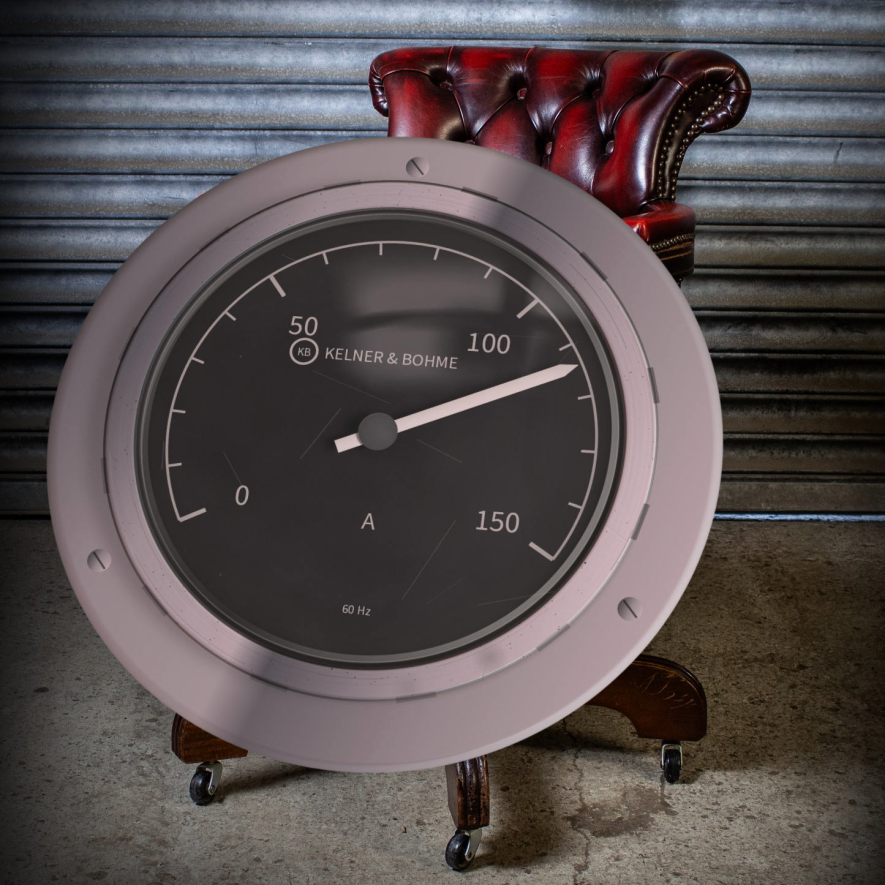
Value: value=115 unit=A
